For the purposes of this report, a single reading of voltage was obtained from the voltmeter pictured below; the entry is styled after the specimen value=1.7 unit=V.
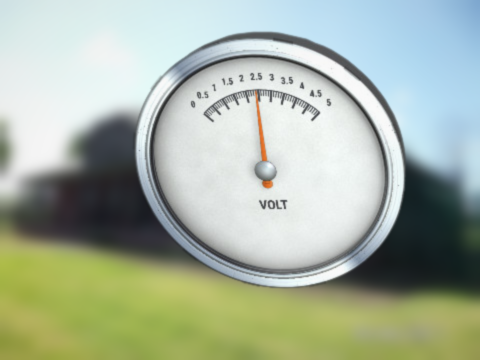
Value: value=2.5 unit=V
